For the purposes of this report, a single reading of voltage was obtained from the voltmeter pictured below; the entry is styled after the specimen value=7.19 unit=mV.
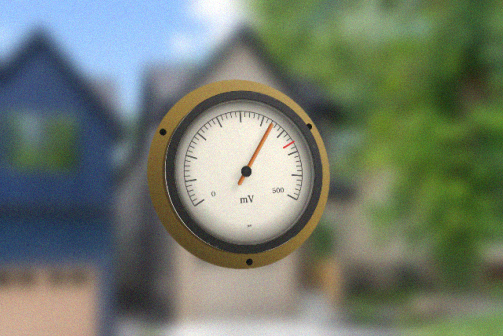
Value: value=320 unit=mV
